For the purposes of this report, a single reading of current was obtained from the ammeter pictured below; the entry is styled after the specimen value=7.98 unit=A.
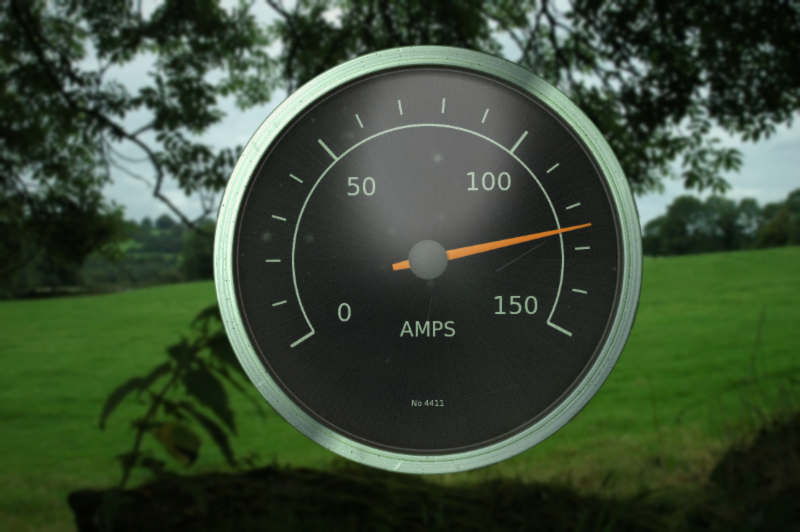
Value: value=125 unit=A
